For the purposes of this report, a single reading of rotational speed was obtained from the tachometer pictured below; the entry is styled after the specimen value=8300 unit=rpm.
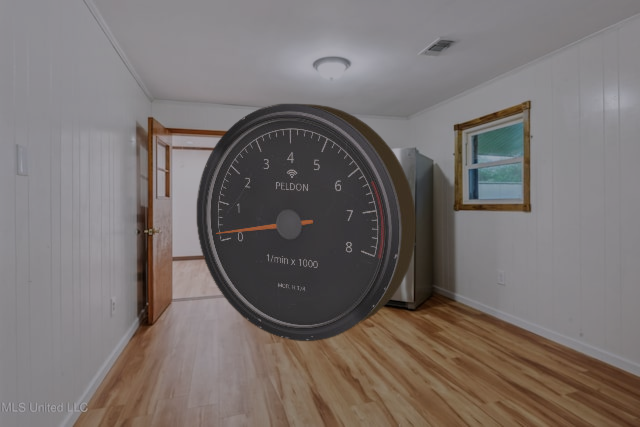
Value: value=200 unit=rpm
